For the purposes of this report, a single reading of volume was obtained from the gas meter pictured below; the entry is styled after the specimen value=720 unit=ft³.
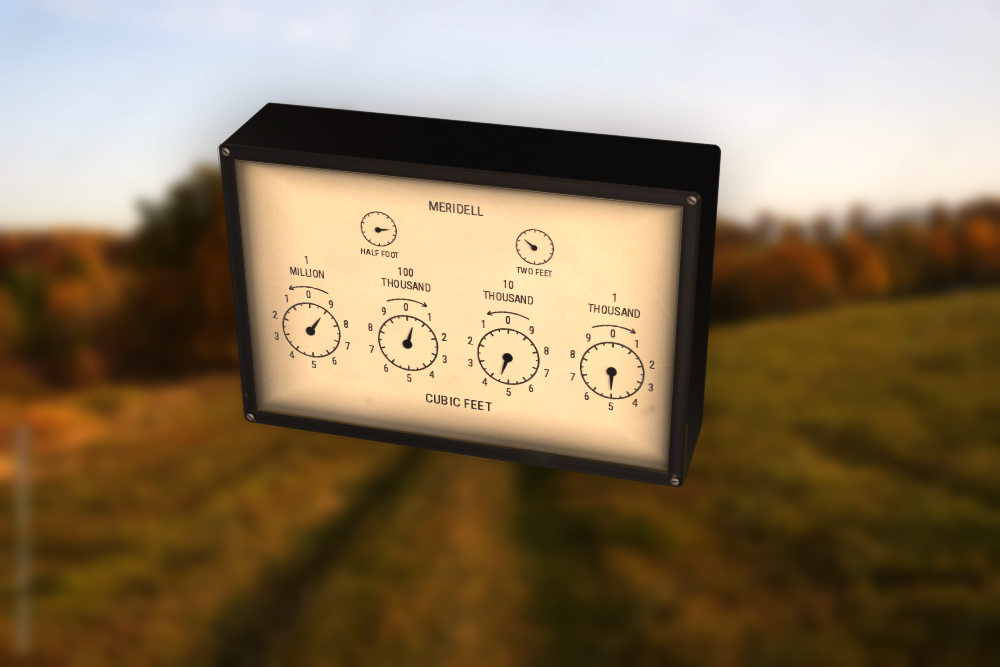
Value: value=904500 unit=ft³
